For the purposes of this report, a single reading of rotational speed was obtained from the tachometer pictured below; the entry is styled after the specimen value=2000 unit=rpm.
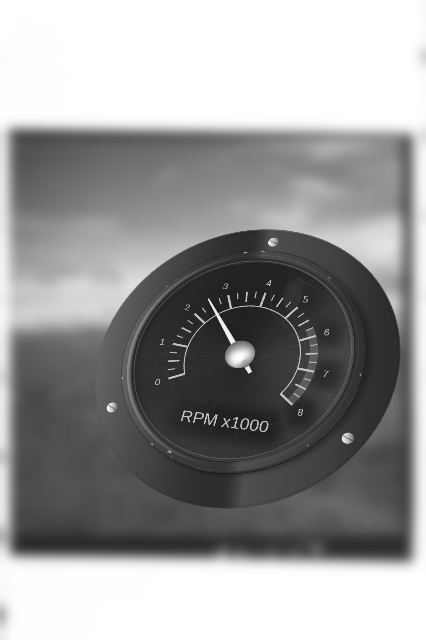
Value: value=2500 unit=rpm
